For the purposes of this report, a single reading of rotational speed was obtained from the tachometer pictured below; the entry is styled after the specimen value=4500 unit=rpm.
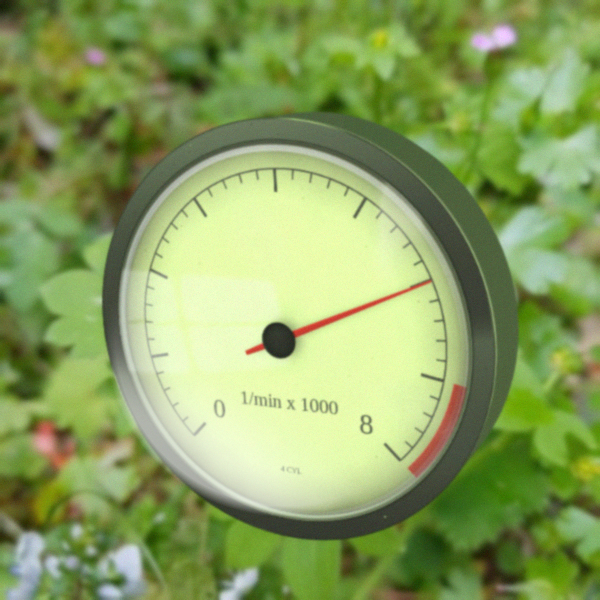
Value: value=6000 unit=rpm
